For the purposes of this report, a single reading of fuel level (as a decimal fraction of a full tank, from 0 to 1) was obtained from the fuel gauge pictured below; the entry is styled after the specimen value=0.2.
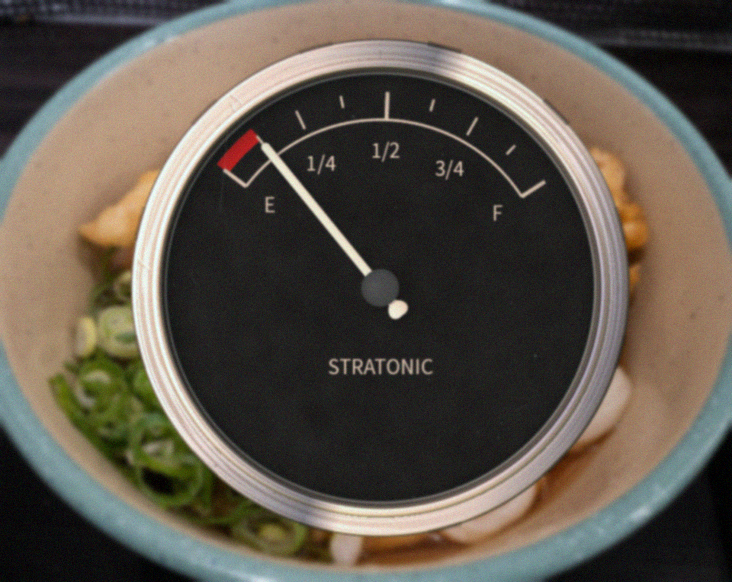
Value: value=0.125
